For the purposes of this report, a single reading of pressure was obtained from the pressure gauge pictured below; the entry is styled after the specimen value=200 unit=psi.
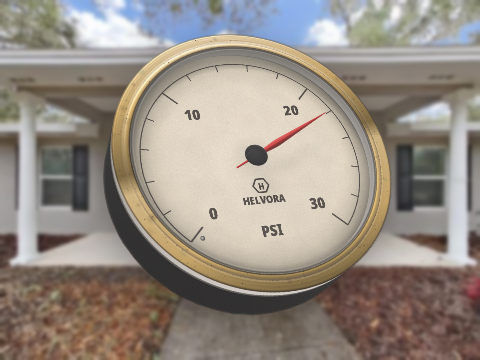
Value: value=22 unit=psi
